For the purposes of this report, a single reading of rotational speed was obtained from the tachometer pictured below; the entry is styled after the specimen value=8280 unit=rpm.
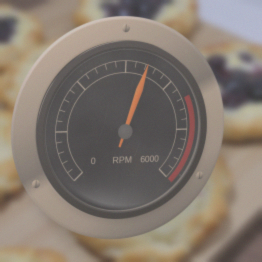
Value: value=3400 unit=rpm
